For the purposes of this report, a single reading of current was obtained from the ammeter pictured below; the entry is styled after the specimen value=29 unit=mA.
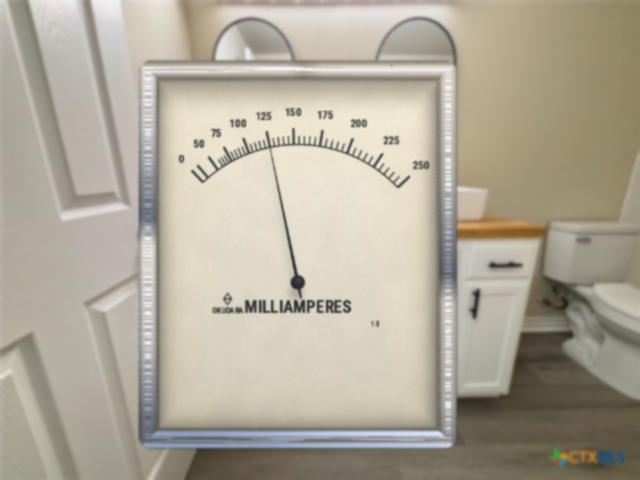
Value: value=125 unit=mA
